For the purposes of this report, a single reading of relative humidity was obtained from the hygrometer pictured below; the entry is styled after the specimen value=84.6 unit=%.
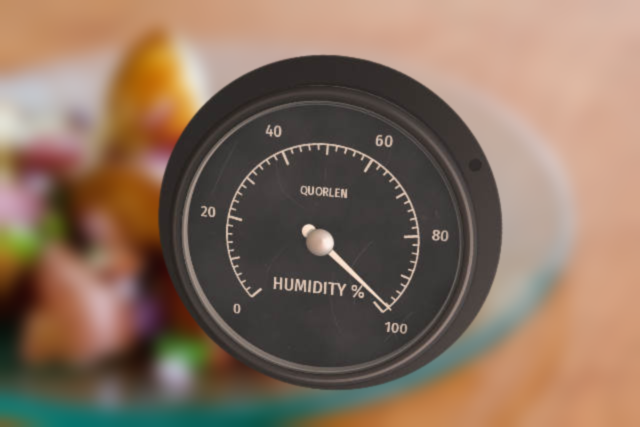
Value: value=98 unit=%
